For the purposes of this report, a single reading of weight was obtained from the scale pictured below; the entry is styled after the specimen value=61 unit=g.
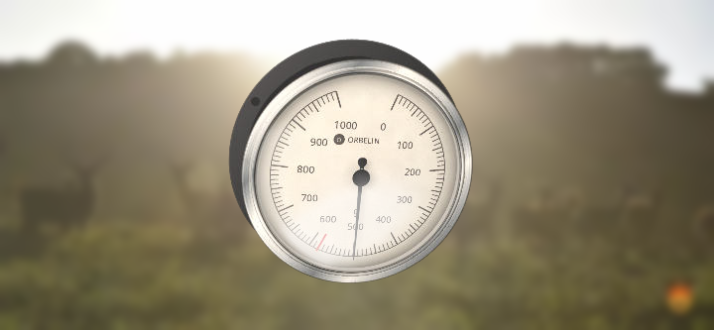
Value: value=500 unit=g
